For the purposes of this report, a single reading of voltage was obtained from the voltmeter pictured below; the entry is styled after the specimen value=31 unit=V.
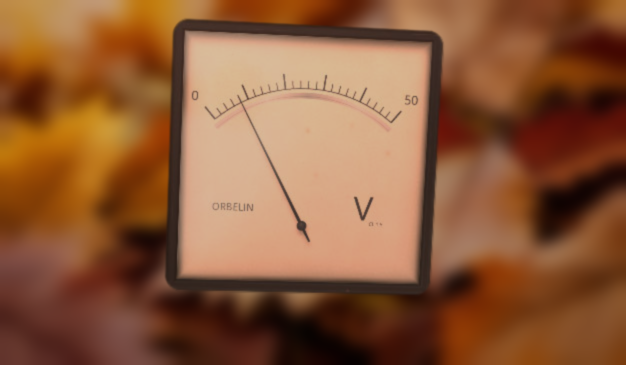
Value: value=8 unit=V
